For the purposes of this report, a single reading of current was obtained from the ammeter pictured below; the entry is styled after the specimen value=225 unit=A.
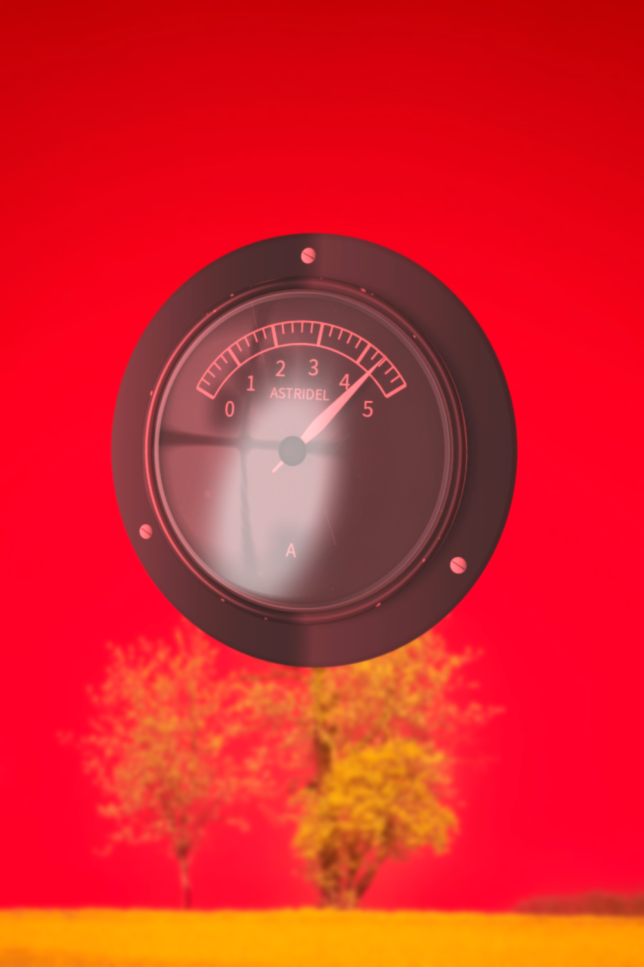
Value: value=4.4 unit=A
